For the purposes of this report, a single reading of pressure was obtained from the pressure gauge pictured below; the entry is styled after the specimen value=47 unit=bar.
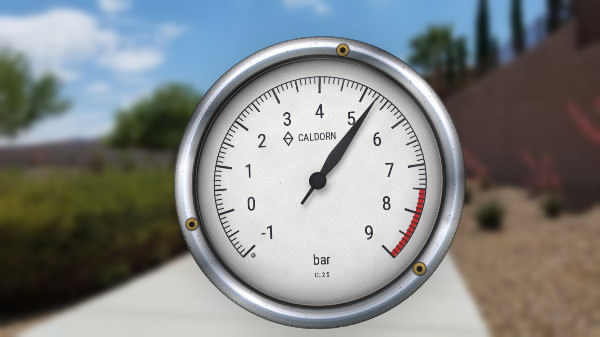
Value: value=5.3 unit=bar
